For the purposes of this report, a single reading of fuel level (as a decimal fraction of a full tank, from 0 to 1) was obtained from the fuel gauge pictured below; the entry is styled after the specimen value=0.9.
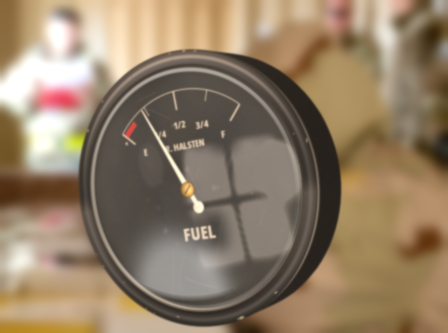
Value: value=0.25
